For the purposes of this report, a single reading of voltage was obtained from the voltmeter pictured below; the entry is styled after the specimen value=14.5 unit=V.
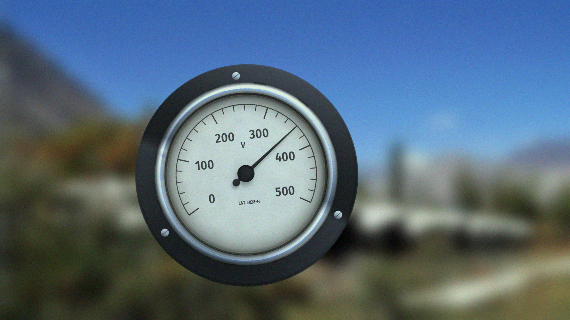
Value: value=360 unit=V
